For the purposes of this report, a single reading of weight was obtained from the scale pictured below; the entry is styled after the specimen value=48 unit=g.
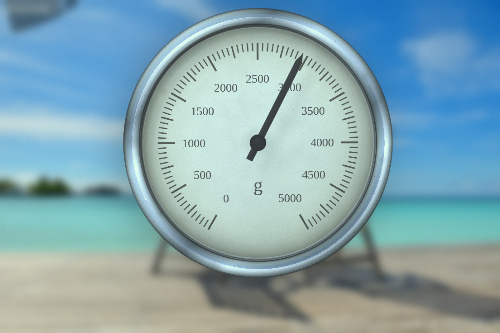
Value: value=2950 unit=g
